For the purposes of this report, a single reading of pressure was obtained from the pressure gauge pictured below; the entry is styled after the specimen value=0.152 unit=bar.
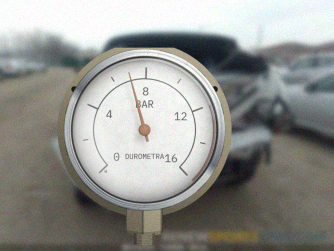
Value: value=7 unit=bar
